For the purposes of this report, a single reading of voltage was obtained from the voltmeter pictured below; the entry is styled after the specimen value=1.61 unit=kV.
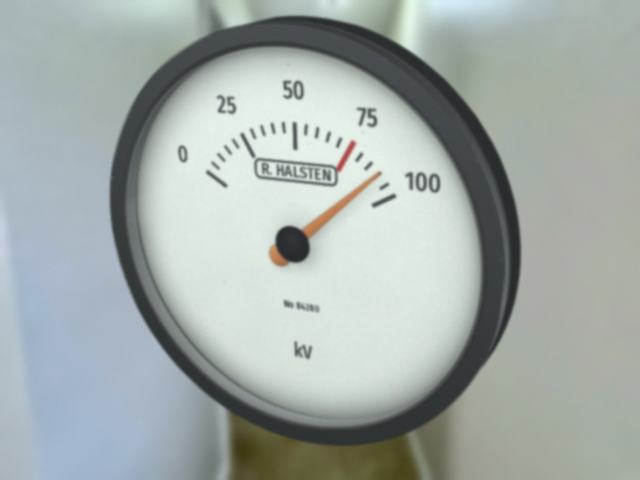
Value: value=90 unit=kV
